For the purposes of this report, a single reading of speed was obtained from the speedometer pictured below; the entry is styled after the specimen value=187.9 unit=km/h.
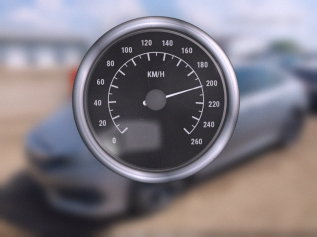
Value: value=200 unit=km/h
